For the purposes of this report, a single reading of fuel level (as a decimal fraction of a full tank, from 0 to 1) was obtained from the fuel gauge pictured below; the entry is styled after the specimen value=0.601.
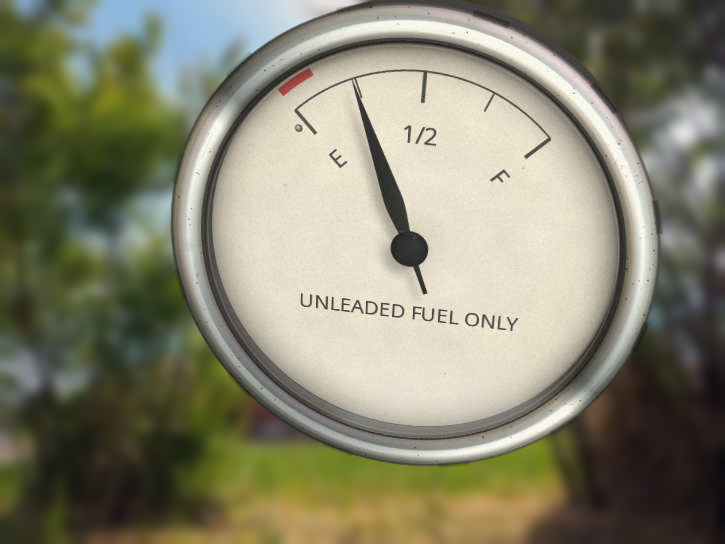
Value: value=0.25
